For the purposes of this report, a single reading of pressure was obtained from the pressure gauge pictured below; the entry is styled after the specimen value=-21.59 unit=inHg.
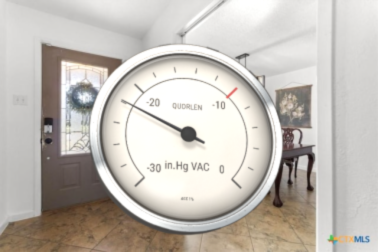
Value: value=-22 unit=inHg
